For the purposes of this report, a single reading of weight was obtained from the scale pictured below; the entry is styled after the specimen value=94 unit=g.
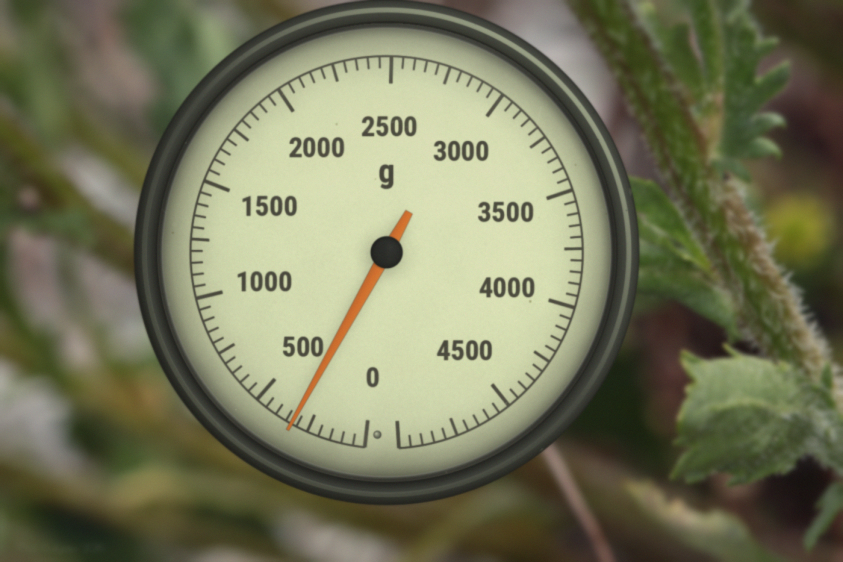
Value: value=325 unit=g
